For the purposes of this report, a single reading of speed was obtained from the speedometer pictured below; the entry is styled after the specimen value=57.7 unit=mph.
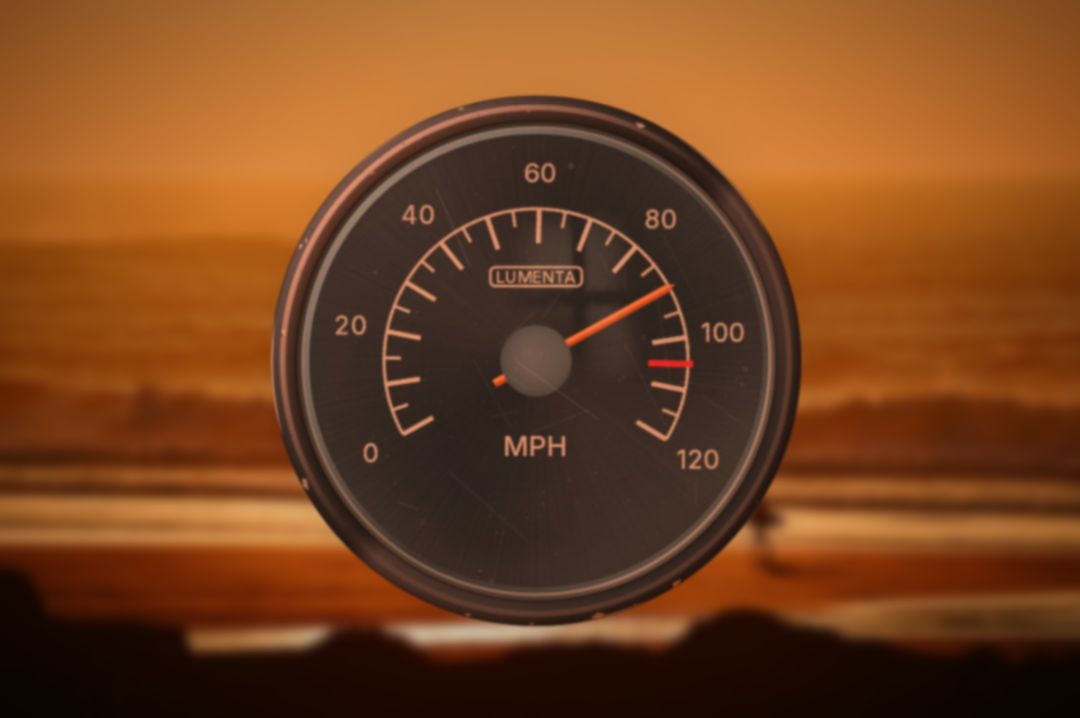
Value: value=90 unit=mph
